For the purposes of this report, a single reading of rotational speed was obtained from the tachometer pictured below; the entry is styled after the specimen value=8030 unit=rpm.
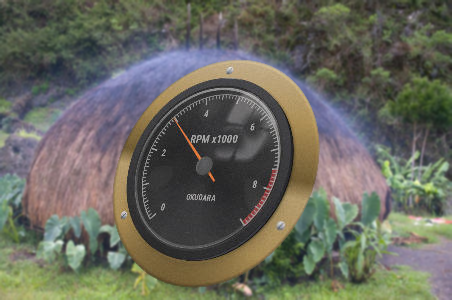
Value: value=3000 unit=rpm
